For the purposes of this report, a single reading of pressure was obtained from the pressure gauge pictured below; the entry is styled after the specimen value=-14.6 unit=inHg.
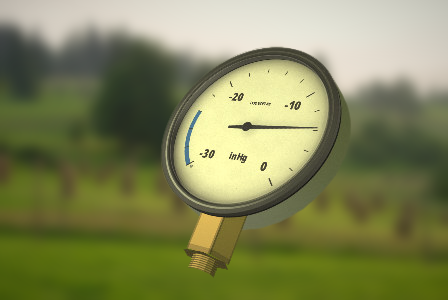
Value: value=-6 unit=inHg
